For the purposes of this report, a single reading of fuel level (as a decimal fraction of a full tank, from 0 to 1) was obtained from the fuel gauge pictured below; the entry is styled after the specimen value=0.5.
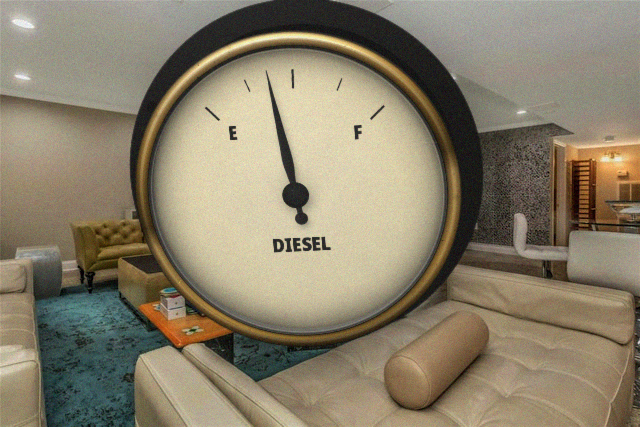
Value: value=0.375
